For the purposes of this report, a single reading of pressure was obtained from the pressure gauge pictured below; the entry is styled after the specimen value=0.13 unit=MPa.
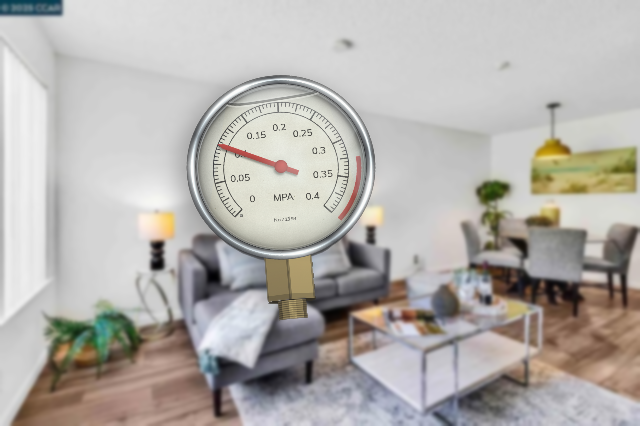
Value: value=0.1 unit=MPa
